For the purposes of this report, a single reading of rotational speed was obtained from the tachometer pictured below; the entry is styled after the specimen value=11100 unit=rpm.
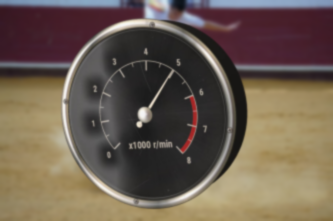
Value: value=5000 unit=rpm
